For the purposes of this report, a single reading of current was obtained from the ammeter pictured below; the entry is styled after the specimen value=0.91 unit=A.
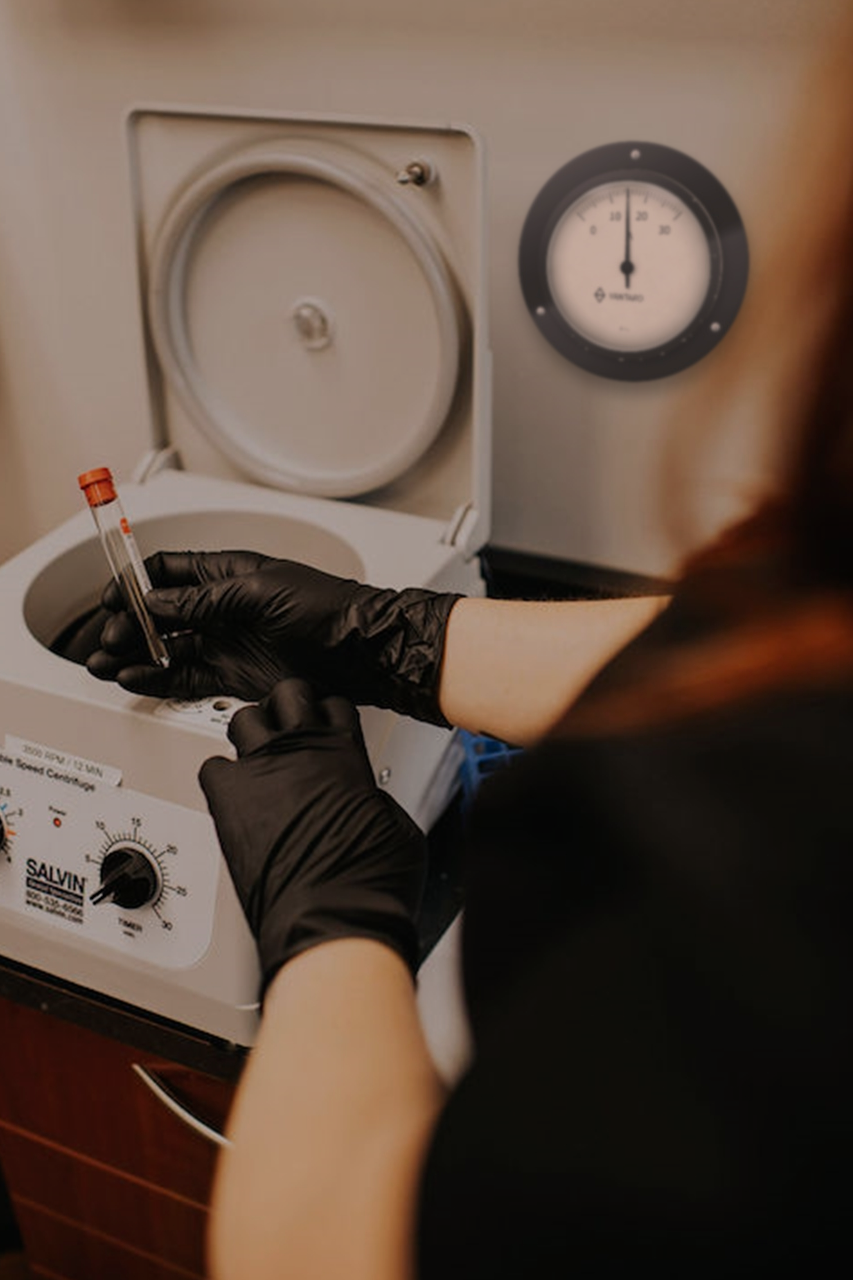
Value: value=15 unit=A
